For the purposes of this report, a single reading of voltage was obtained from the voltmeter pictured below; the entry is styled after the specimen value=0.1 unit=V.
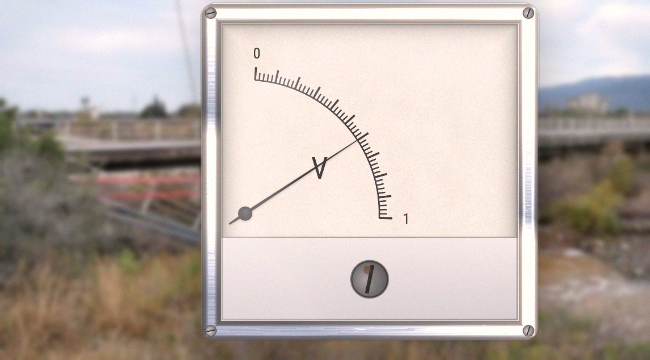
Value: value=0.6 unit=V
